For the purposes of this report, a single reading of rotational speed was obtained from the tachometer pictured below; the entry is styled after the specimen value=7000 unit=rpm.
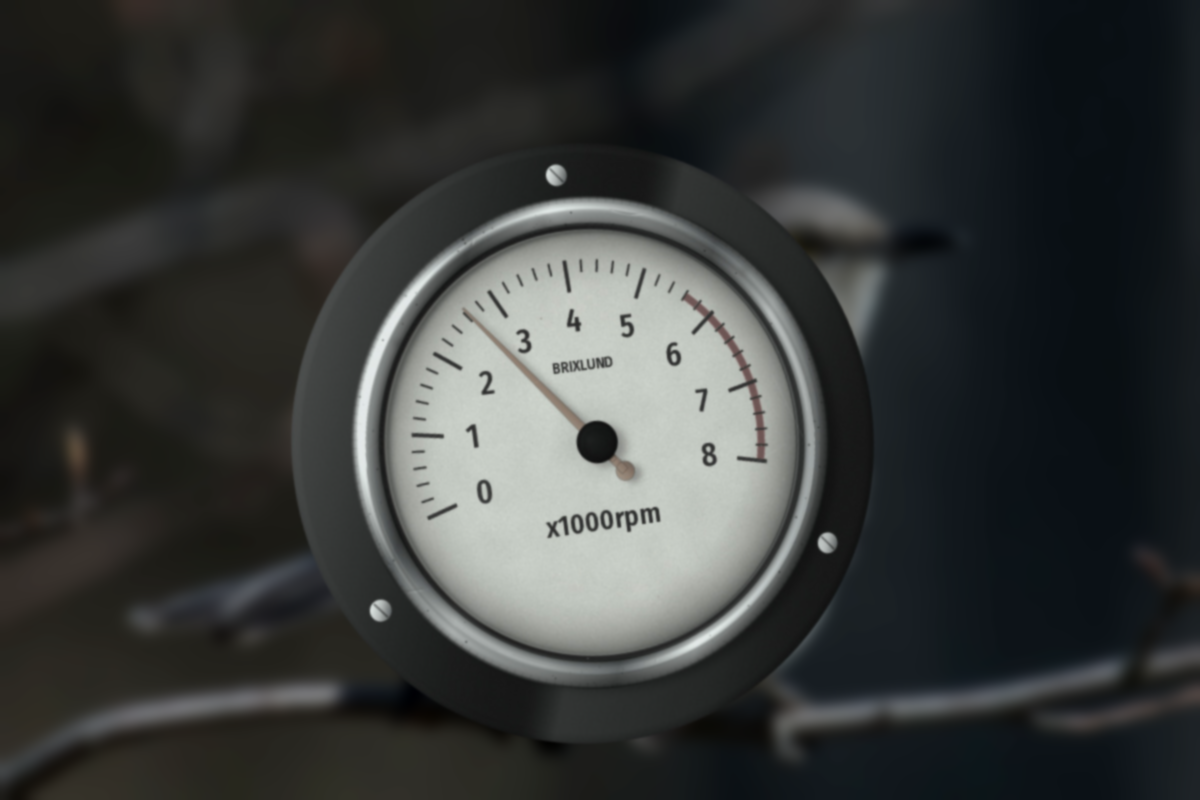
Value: value=2600 unit=rpm
